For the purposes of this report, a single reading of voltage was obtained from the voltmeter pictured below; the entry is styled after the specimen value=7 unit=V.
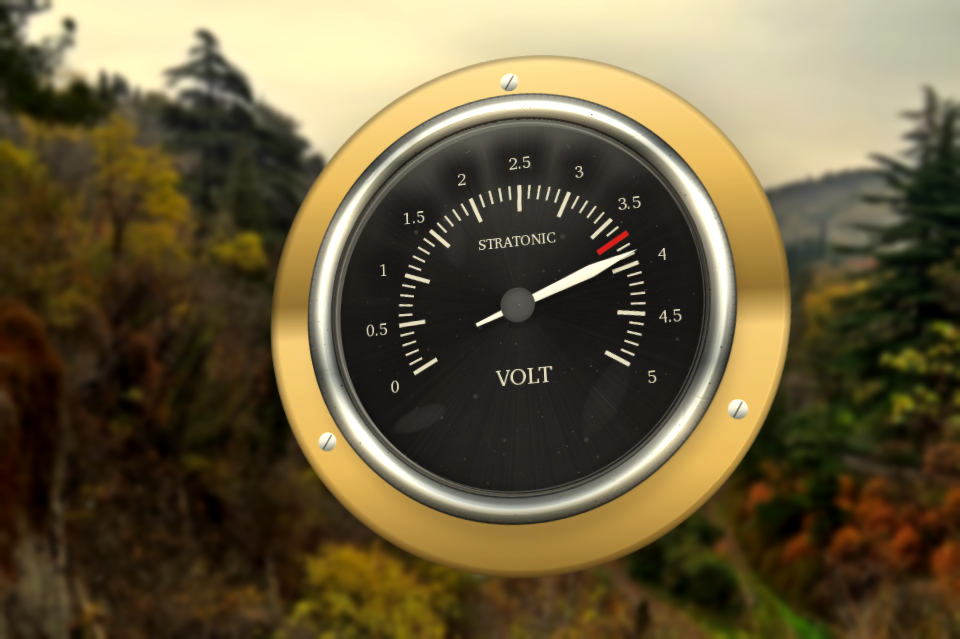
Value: value=3.9 unit=V
